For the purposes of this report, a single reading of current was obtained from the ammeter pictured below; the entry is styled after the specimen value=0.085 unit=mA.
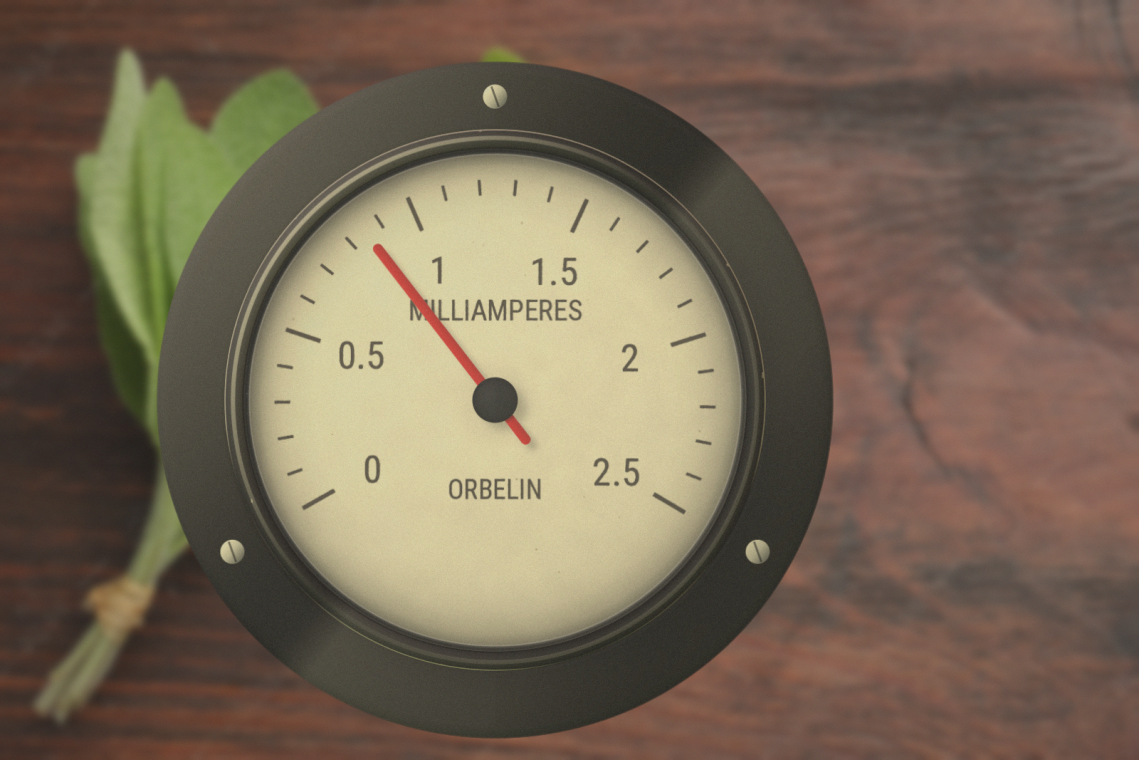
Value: value=0.85 unit=mA
